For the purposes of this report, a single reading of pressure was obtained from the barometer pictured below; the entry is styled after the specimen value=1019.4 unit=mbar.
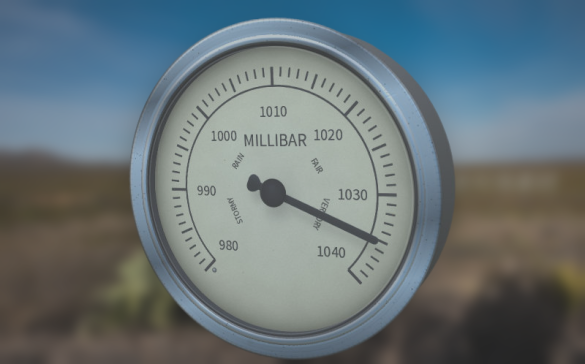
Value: value=1035 unit=mbar
